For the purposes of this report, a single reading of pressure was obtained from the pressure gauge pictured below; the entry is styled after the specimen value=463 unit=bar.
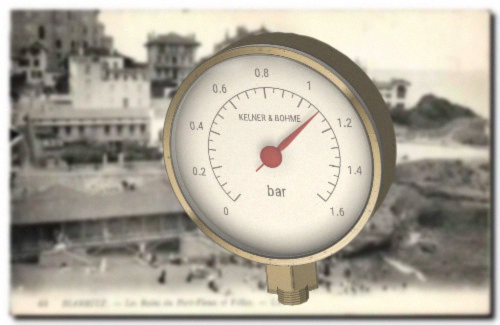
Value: value=1.1 unit=bar
